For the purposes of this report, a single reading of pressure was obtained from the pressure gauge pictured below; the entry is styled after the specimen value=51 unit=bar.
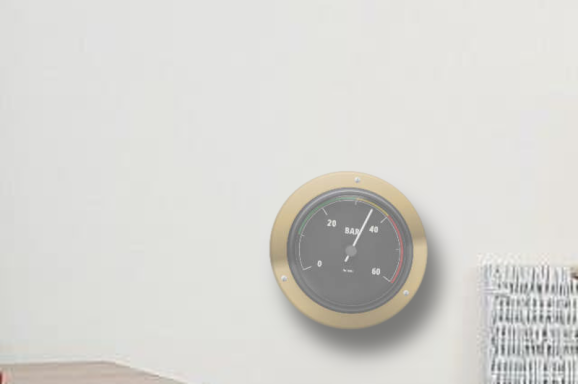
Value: value=35 unit=bar
